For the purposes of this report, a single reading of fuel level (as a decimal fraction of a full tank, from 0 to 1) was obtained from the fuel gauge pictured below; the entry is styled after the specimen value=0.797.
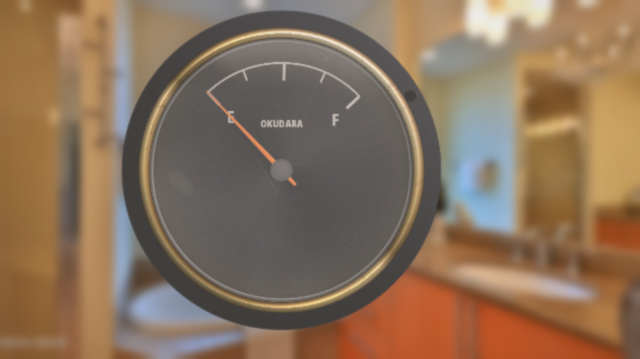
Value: value=0
